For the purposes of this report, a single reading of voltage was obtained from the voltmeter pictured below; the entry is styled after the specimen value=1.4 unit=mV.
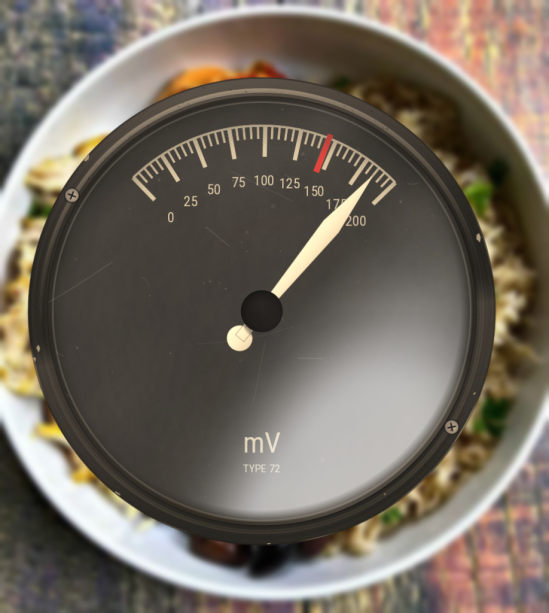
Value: value=185 unit=mV
